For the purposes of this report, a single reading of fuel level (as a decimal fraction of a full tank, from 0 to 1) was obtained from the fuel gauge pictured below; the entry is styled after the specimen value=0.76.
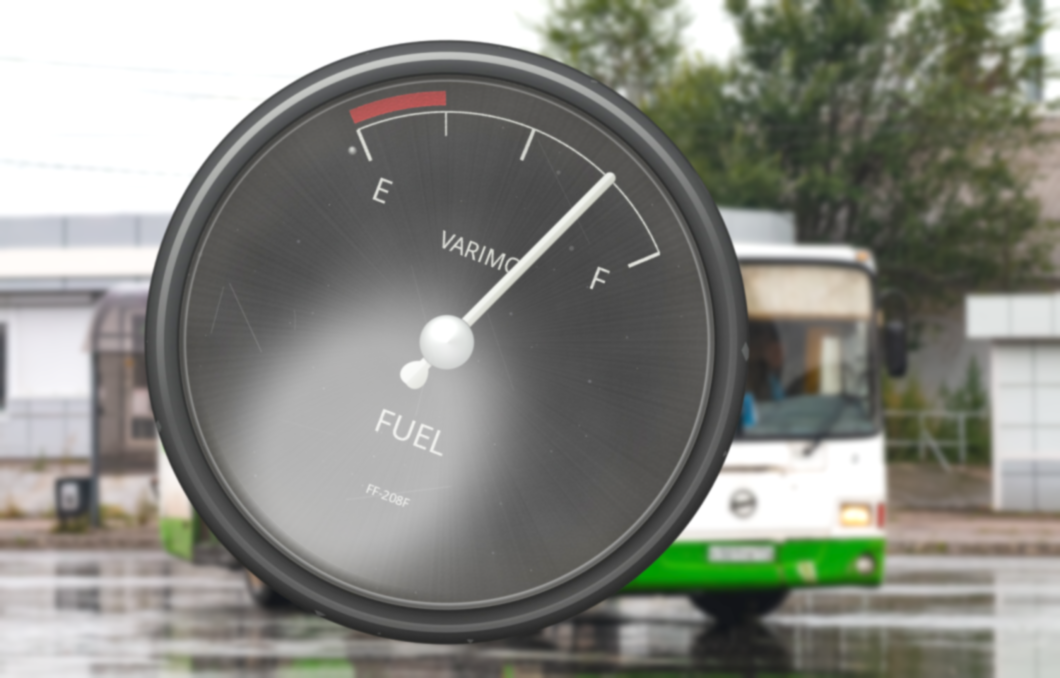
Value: value=0.75
